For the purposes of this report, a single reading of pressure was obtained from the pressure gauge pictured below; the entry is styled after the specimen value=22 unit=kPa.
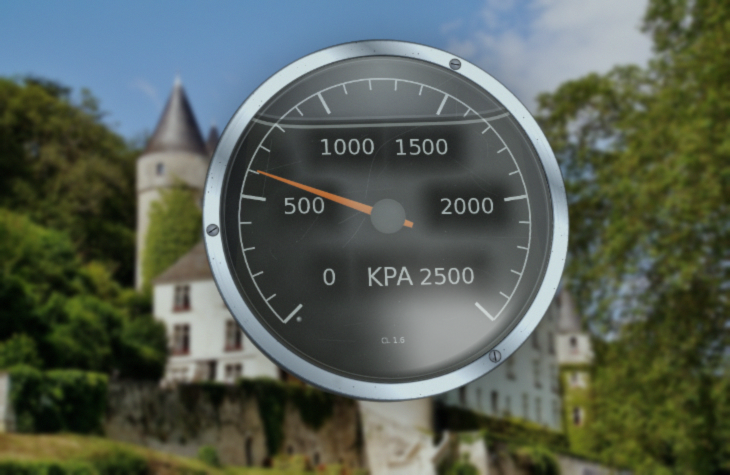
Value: value=600 unit=kPa
